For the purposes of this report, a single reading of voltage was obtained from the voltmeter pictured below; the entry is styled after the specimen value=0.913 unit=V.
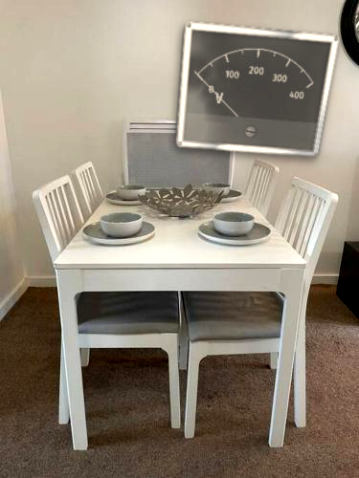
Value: value=0 unit=V
